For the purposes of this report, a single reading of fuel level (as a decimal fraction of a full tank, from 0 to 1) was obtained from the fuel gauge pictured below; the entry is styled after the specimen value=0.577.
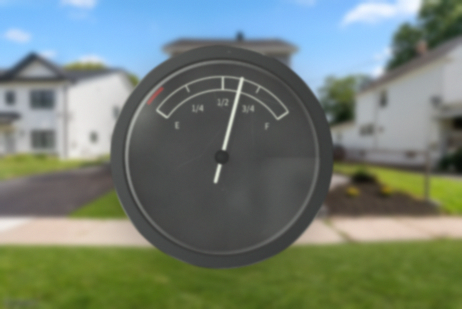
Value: value=0.625
